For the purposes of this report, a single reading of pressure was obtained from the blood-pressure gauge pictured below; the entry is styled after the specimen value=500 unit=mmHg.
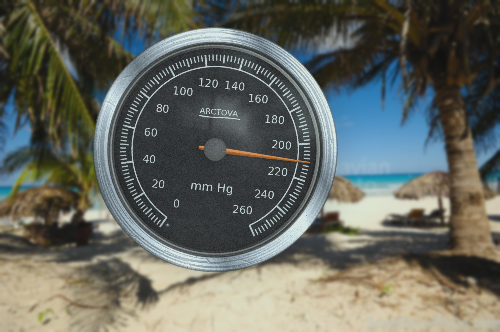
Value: value=210 unit=mmHg
